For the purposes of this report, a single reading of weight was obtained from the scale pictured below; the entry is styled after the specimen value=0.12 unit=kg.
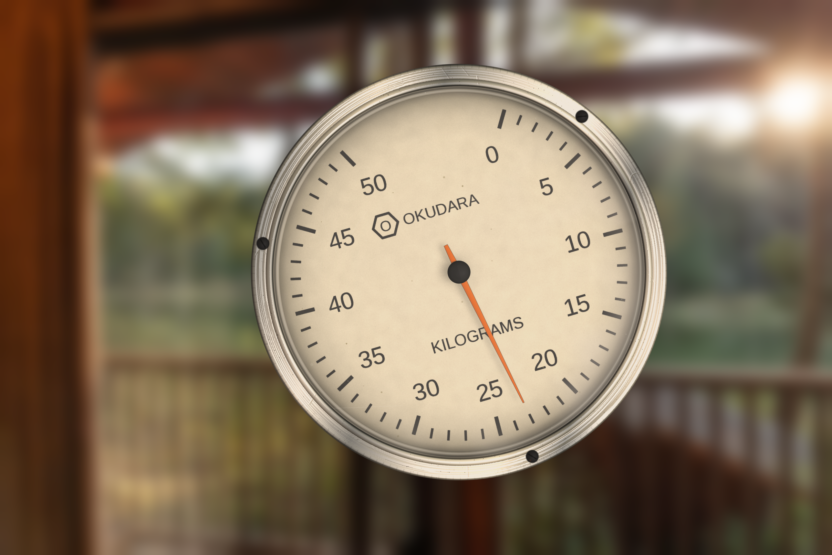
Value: value=23 unit=kg
